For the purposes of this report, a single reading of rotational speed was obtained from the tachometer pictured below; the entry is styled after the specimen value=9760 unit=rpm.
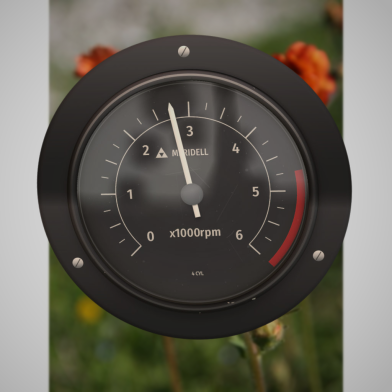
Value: value=2750 unit=rpm
